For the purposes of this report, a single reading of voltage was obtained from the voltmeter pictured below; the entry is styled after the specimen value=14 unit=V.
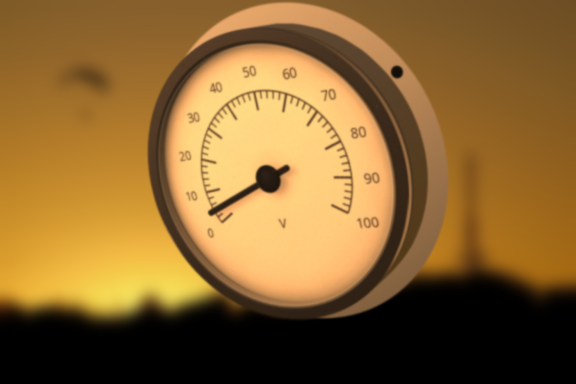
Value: value=4 unit=V
